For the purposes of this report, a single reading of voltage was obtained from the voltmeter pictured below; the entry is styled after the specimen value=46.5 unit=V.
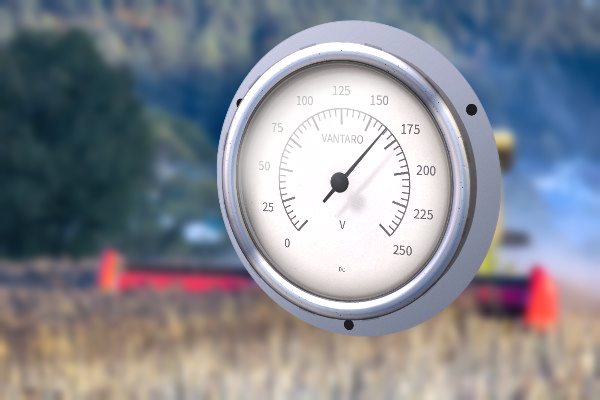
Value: value=165 unit=V
